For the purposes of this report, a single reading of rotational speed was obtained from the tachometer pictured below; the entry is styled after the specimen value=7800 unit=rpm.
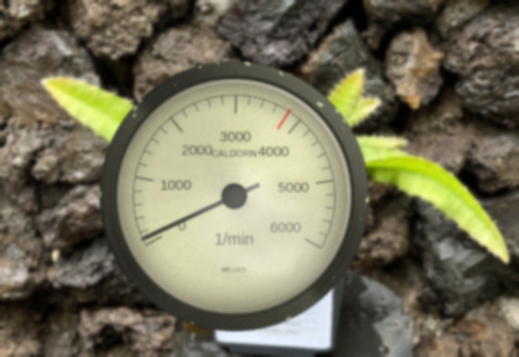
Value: value=100 unit=rpm
